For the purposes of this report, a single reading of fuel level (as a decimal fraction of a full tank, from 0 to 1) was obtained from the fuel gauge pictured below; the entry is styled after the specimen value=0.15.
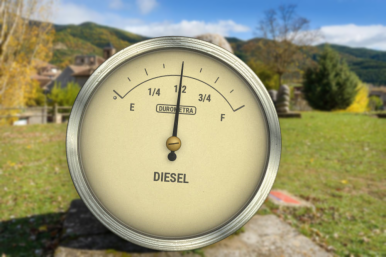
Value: value=0.5
